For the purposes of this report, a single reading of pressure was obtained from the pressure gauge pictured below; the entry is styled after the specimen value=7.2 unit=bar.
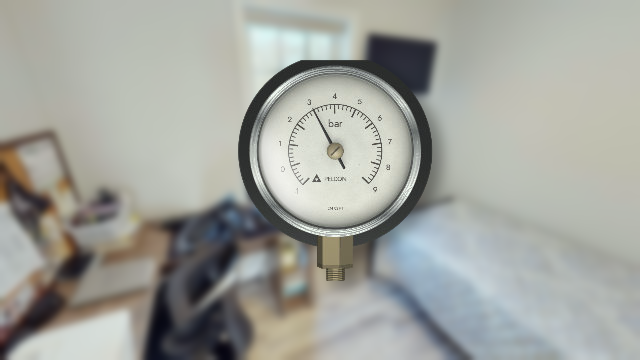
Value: value=3 unit=bar
